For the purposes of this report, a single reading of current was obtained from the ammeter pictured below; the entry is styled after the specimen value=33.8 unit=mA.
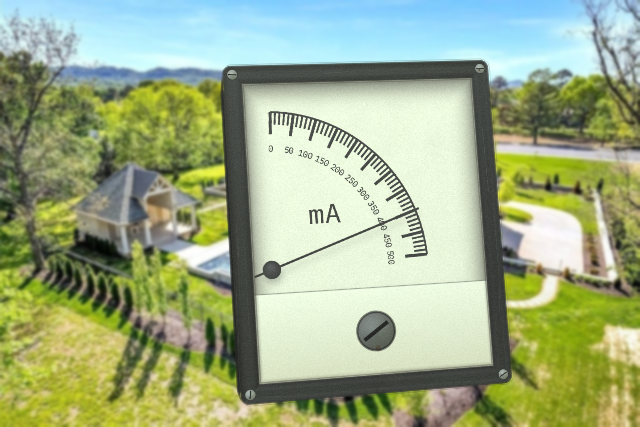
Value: value=400 unit=mA
